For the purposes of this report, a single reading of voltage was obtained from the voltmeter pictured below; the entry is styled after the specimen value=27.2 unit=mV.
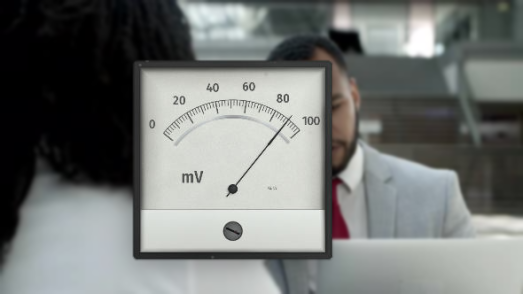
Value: value=90 unit=mV
